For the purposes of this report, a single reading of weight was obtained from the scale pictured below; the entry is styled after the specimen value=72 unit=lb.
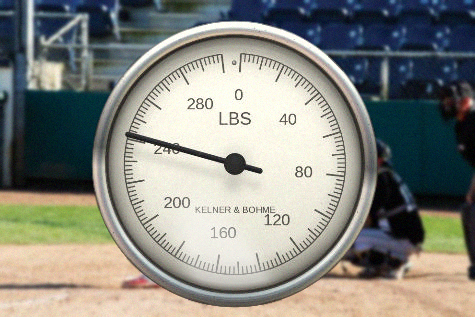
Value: value=242 unit=lb
